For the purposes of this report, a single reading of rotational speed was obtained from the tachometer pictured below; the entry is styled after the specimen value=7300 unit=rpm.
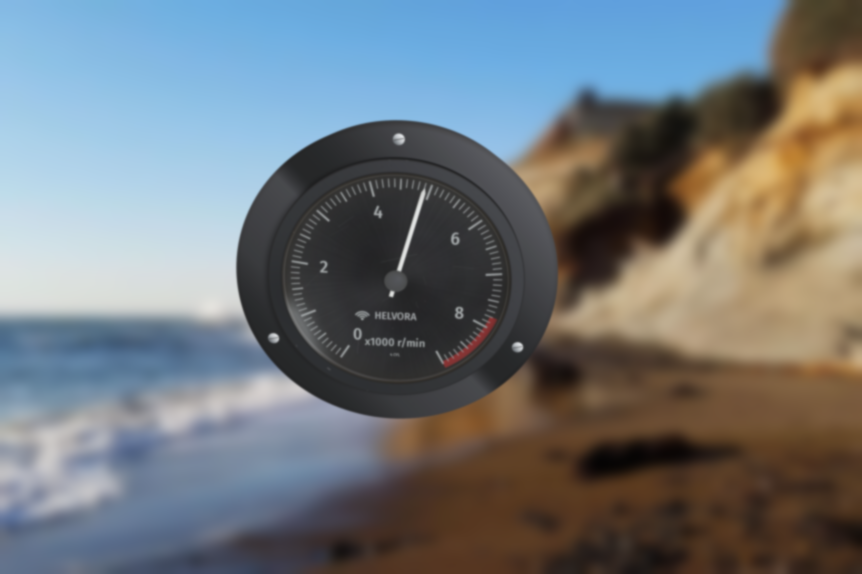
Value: value=4900 unit=rpm
